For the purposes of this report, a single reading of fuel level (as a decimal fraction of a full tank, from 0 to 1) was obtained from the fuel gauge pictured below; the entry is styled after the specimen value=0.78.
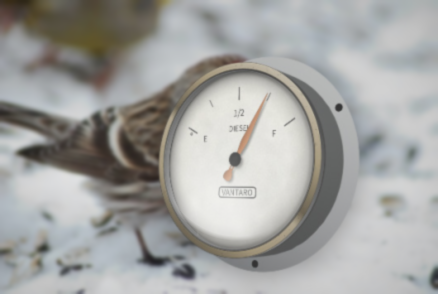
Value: value=0.75
